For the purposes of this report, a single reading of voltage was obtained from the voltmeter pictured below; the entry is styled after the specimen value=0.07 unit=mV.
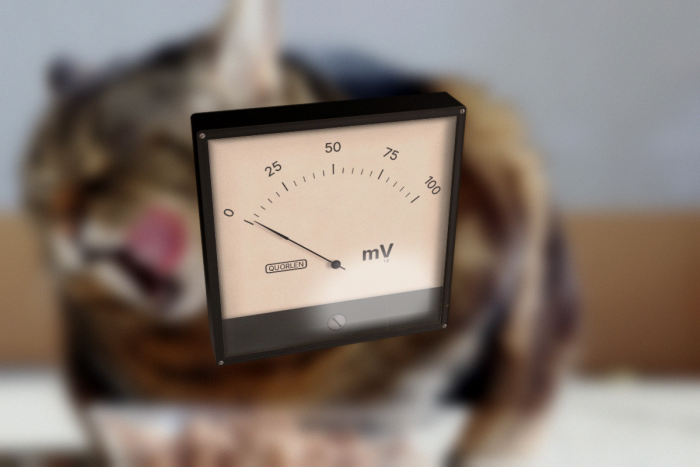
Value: value=2.5 unit=mV
